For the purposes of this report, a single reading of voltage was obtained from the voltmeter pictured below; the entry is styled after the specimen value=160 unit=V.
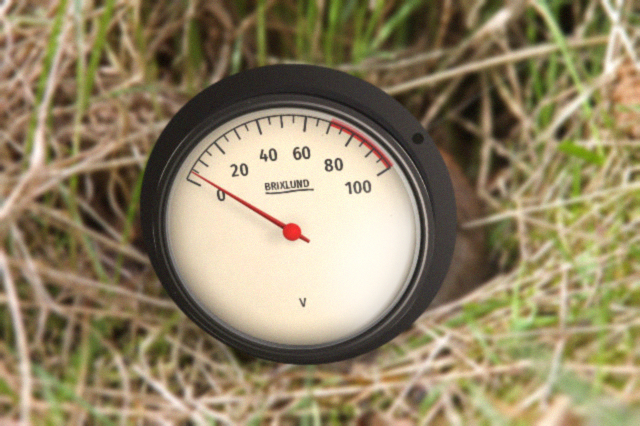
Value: value=5 unit=V
